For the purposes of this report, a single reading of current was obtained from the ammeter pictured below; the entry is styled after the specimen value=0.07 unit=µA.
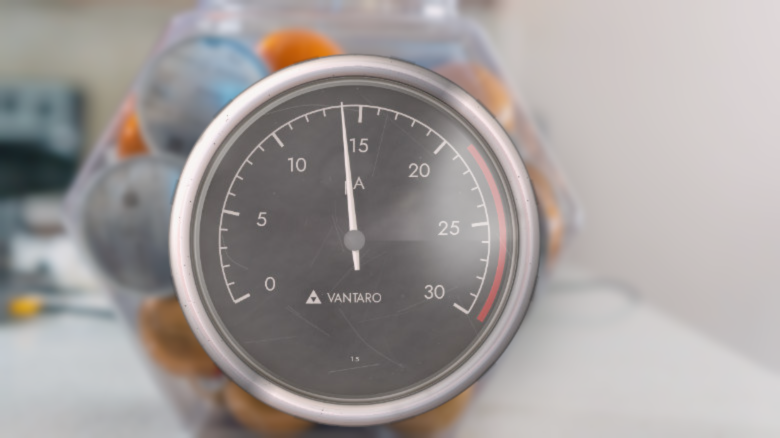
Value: value=14 unit=µA
